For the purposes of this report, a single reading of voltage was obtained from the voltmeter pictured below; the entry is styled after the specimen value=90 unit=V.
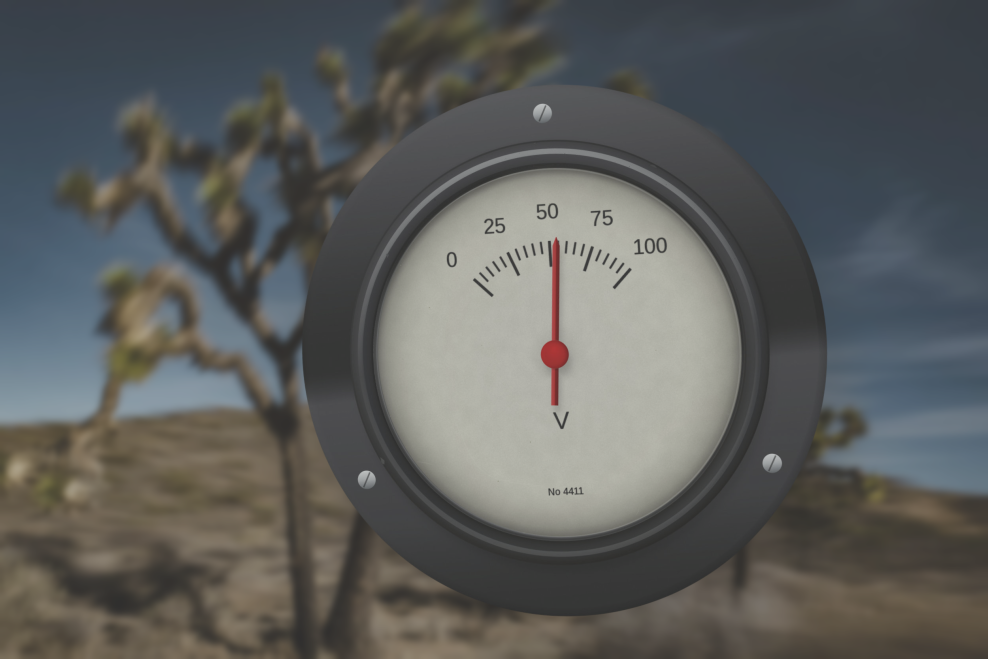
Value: value=55 unit=V
